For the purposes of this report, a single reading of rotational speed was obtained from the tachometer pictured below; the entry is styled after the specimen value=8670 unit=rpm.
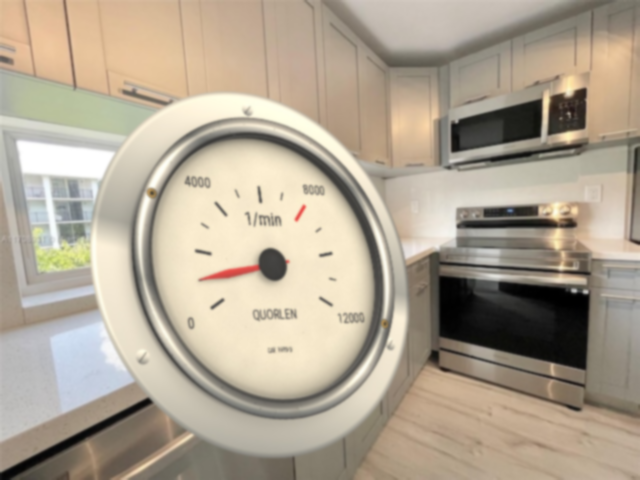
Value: value=1000 unit=rpm
